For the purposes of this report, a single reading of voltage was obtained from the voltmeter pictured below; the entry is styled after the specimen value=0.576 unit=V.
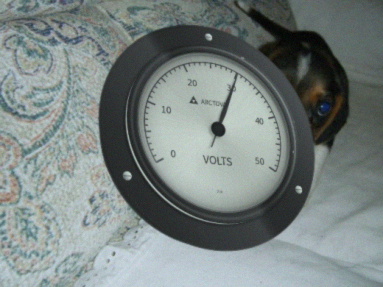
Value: value=30 unit=V
